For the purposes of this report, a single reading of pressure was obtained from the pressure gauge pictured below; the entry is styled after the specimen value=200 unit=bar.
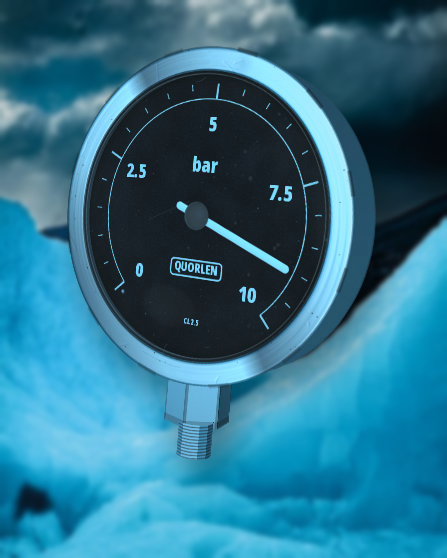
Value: value=9 unit=bar
